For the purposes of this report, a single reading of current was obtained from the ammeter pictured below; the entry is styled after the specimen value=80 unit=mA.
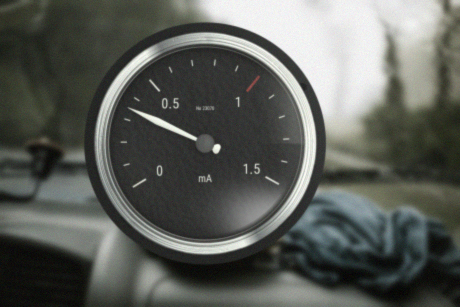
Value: value=0.35 unit=mA
